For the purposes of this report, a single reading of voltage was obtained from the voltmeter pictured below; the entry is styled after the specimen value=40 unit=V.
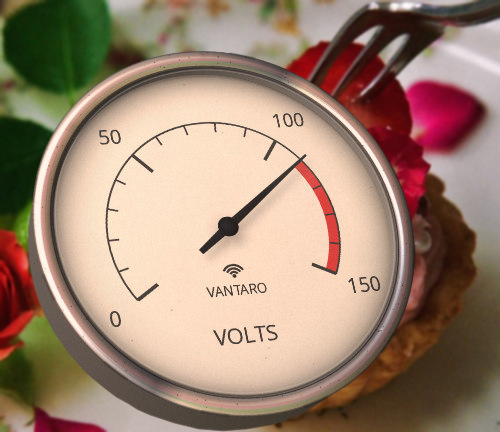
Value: value=110 unit=V
